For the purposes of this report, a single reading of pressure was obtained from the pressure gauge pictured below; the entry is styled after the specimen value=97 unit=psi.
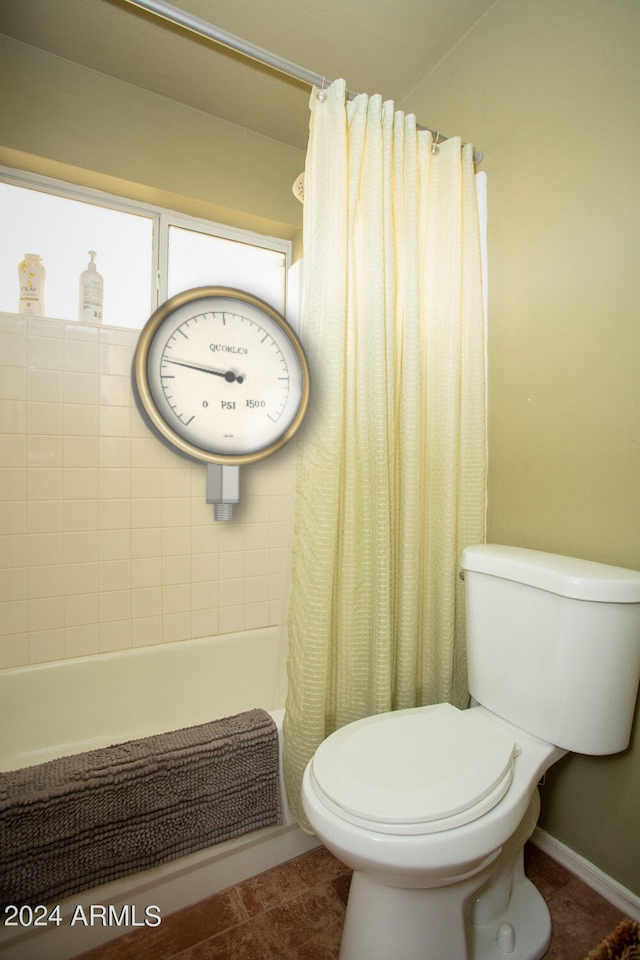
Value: value=325 unit=psi
